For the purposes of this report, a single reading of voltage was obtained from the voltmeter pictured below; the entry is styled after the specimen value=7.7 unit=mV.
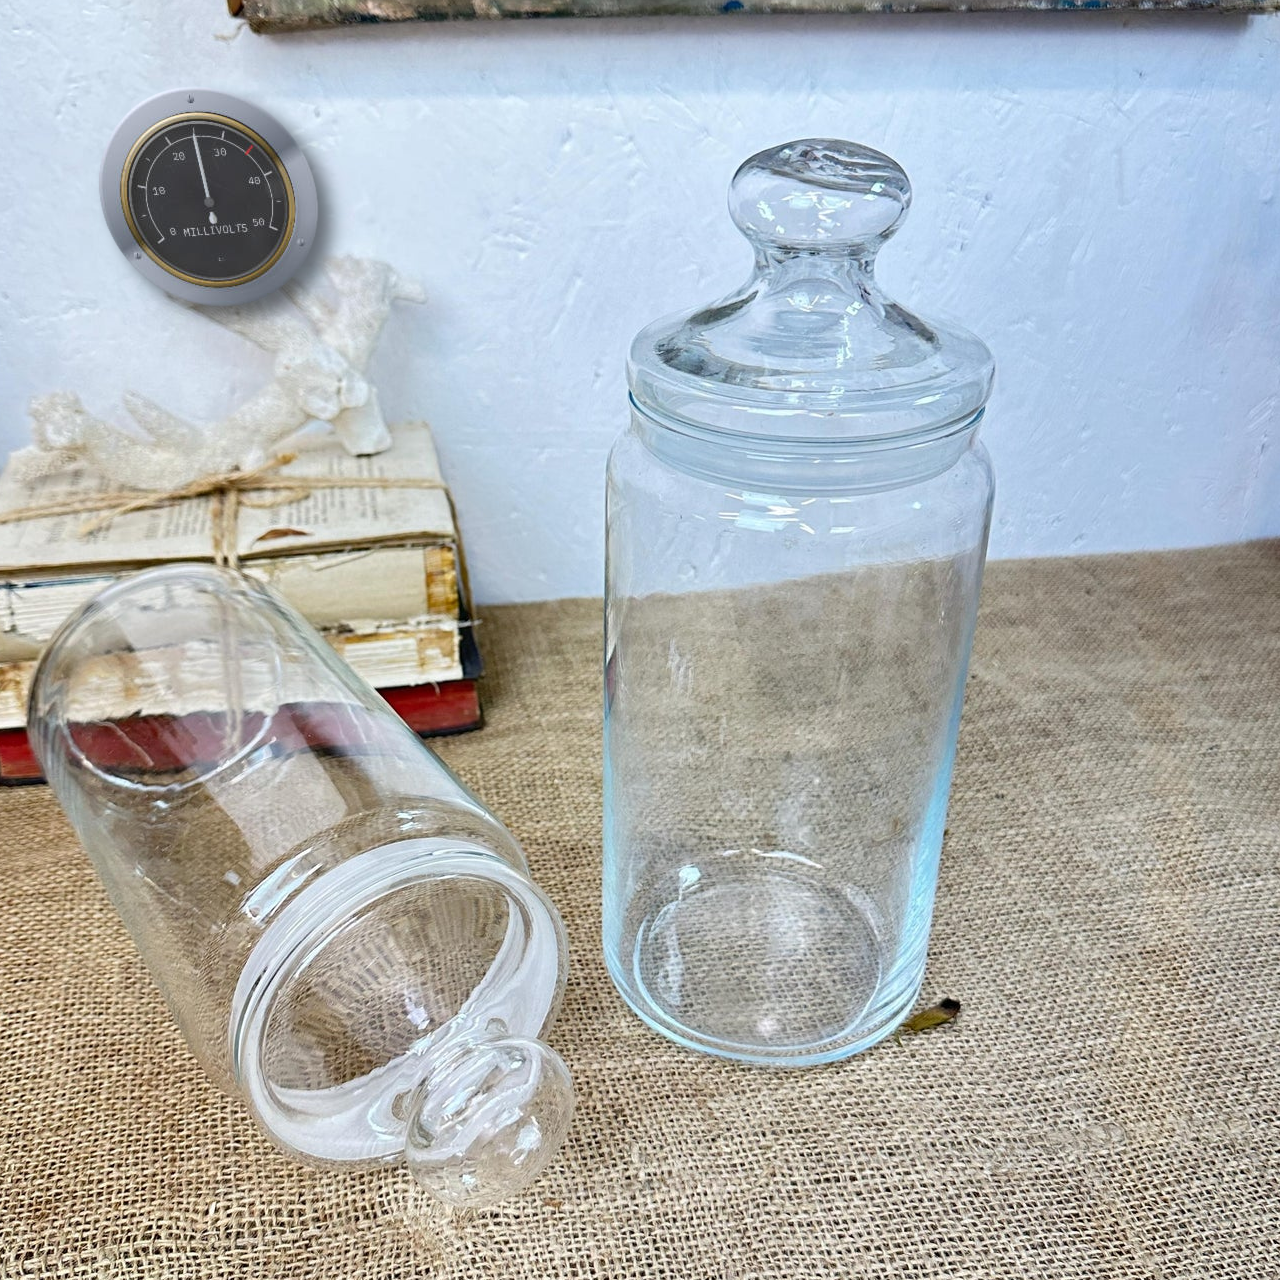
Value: value=25 unit=mV
